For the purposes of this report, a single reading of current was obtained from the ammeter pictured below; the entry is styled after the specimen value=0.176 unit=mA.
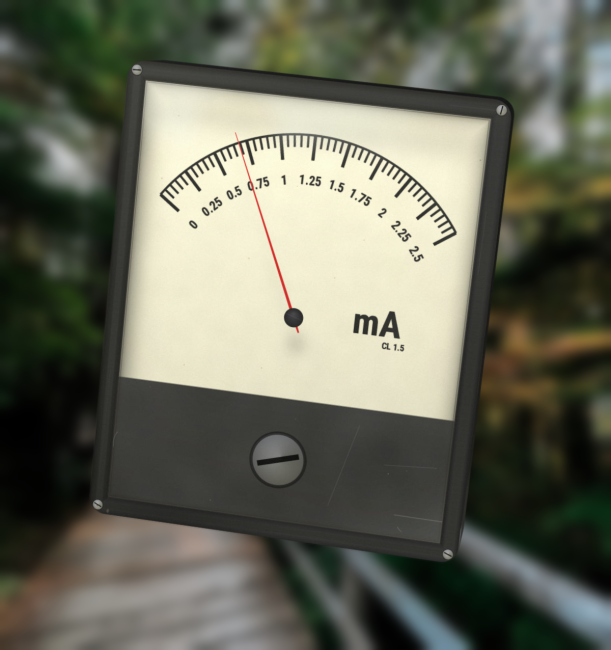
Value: value=0.7 unit=mA
